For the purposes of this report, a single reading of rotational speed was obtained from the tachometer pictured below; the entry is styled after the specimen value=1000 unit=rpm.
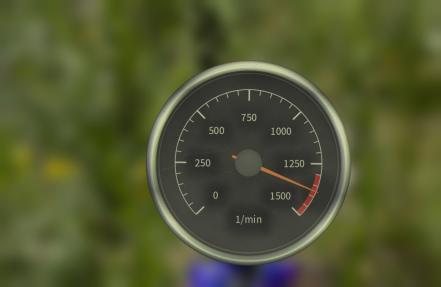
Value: value=1375 unit=rpm
